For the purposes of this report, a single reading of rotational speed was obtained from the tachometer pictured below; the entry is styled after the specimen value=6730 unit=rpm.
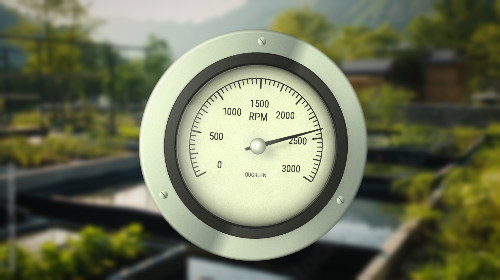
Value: value=2400 unit=rpm
